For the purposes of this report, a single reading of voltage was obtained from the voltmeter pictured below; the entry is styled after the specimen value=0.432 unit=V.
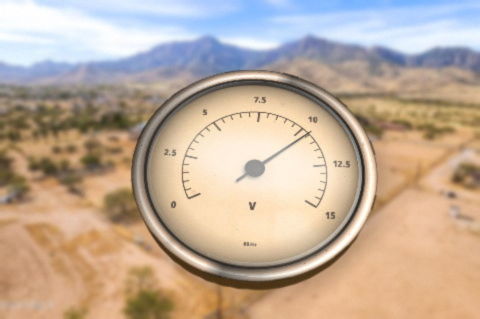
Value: value=10.5 unit=V
